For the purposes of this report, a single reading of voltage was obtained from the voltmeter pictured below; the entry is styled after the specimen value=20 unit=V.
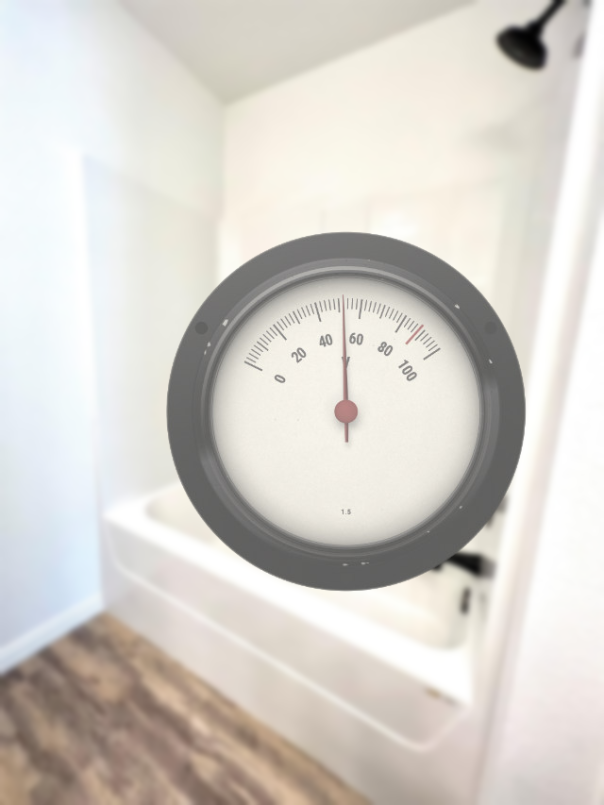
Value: value=52 unit=V
